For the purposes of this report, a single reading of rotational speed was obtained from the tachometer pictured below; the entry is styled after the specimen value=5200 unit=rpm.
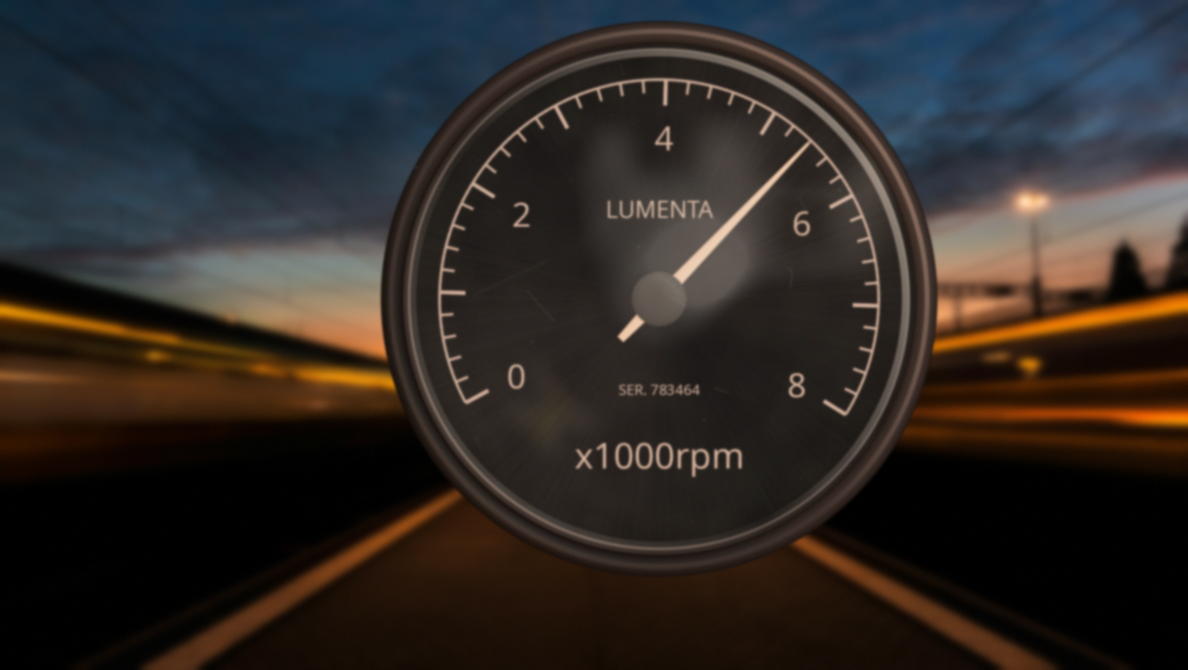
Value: value=5400 unit=rpm
